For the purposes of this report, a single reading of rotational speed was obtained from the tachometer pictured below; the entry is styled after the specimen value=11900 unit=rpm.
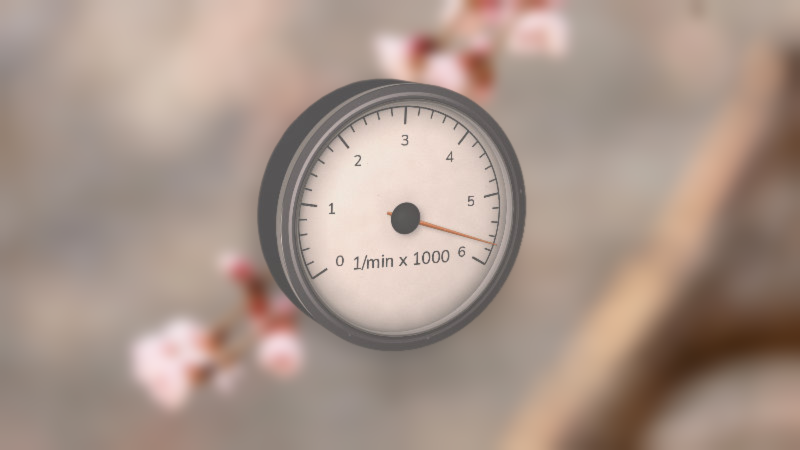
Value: value=5700 unit=rpm
